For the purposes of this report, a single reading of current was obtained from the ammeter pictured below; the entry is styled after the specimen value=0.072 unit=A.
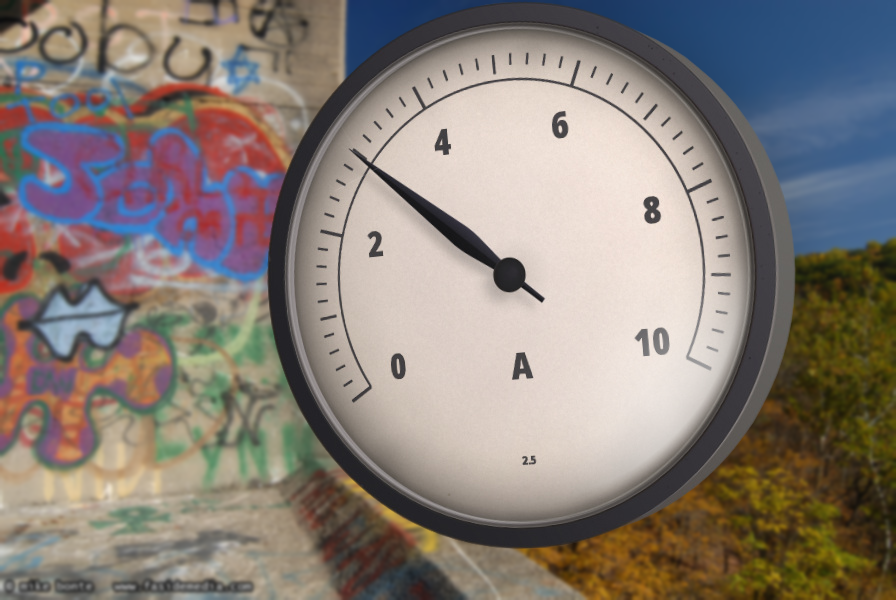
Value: value=3 unit=A
